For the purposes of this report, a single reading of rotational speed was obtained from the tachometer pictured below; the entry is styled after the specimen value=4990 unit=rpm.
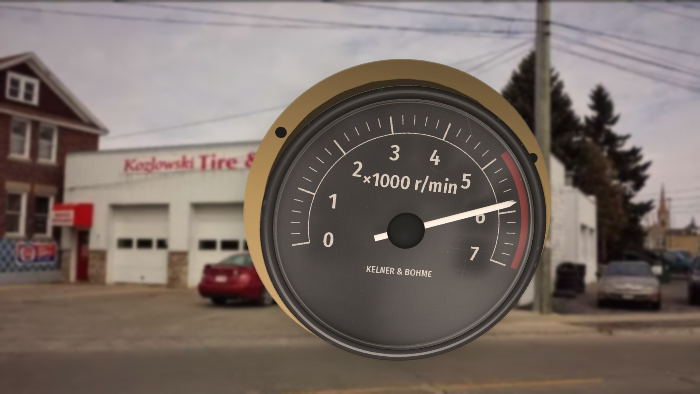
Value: value=5800 unit=rpm
